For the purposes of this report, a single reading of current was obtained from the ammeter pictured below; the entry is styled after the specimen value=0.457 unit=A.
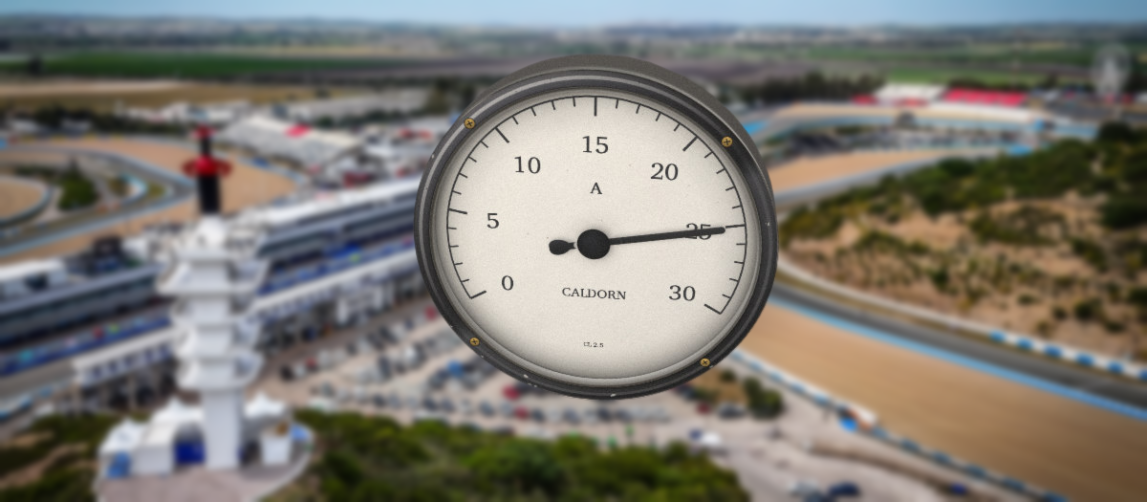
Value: value=25 unit=A
